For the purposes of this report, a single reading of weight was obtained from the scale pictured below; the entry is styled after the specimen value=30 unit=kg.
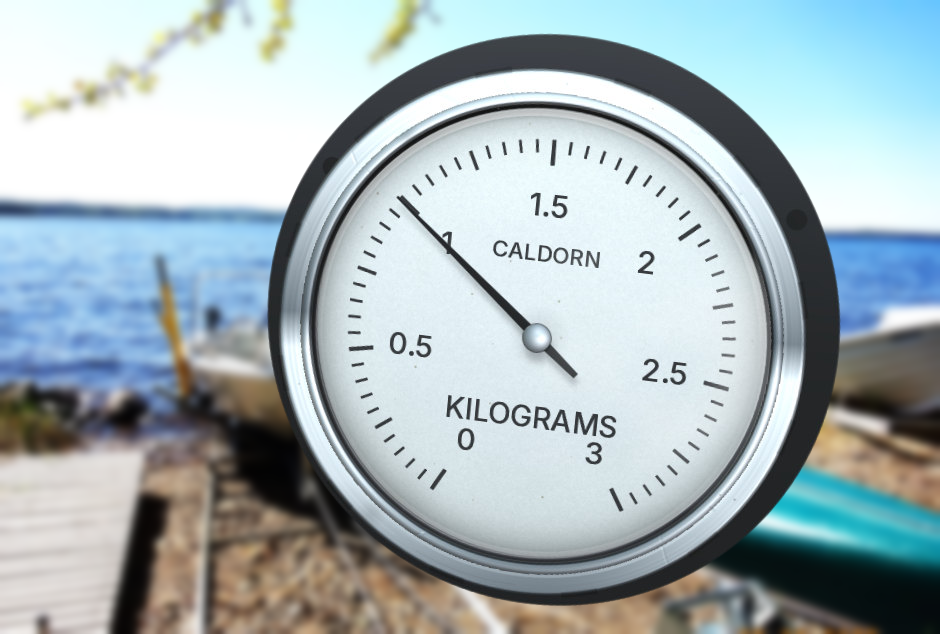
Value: value=1 unit=kg
